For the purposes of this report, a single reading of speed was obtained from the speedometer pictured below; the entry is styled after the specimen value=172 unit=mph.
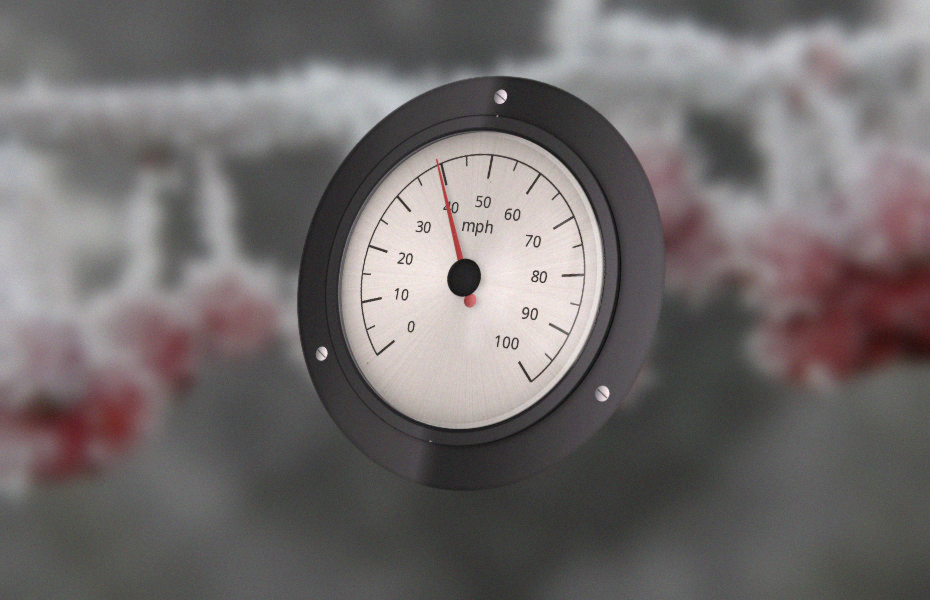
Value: value=40 unit=mph
